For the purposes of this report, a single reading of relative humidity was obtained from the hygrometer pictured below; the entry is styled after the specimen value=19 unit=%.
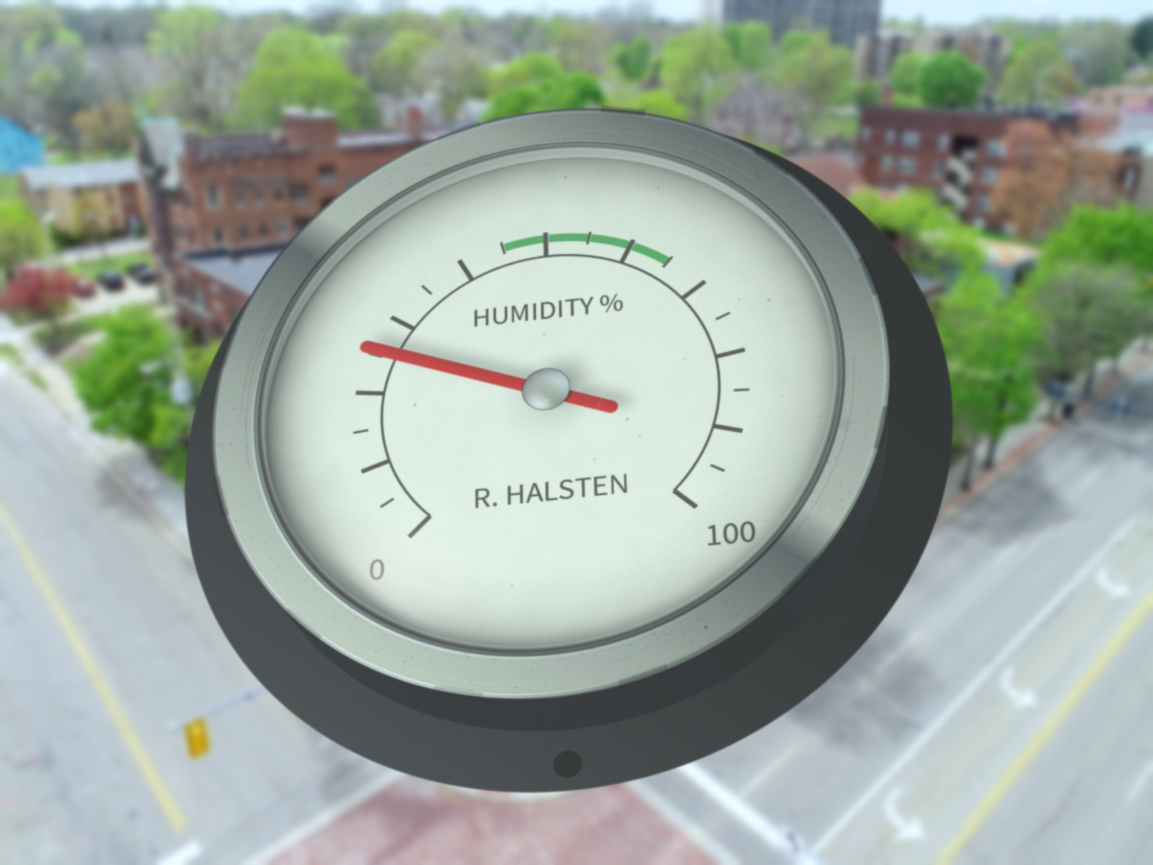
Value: value=25 unit=%
